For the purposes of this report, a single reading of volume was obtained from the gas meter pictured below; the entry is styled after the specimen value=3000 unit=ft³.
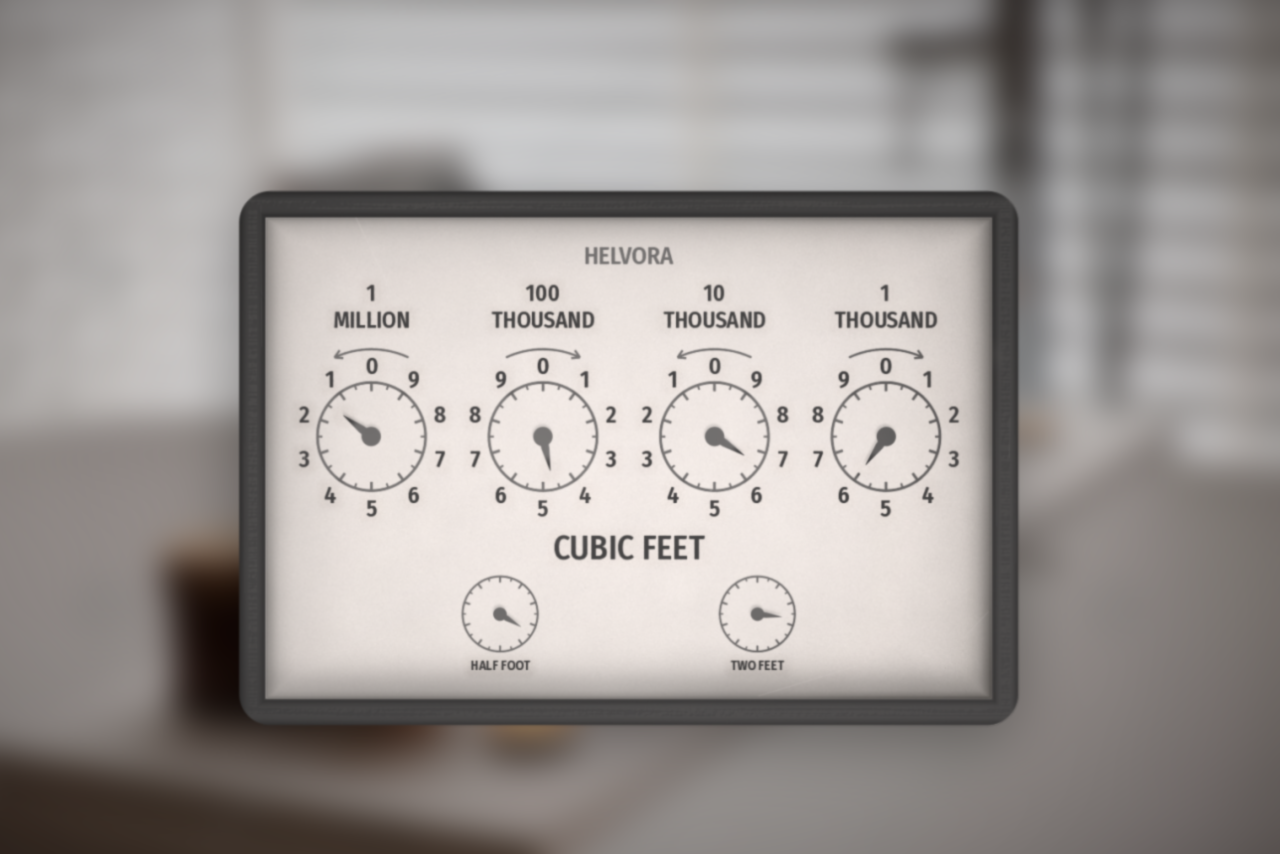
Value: value=146600 unit=ft³
